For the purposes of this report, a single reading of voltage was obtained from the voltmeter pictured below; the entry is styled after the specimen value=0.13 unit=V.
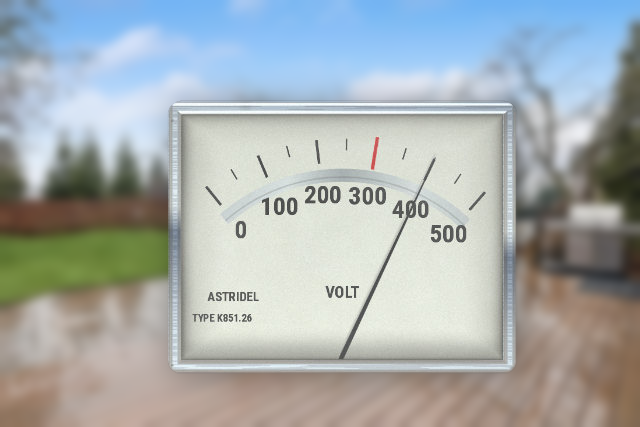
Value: value=400 unit=V
